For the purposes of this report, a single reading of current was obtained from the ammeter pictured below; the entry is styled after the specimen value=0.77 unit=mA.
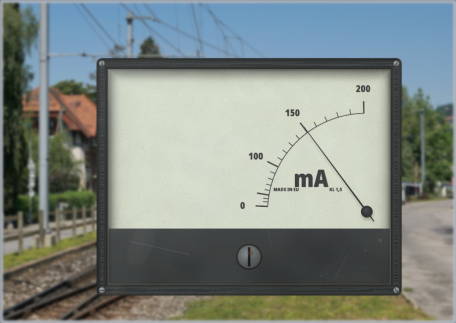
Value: value=150 unit=mA
